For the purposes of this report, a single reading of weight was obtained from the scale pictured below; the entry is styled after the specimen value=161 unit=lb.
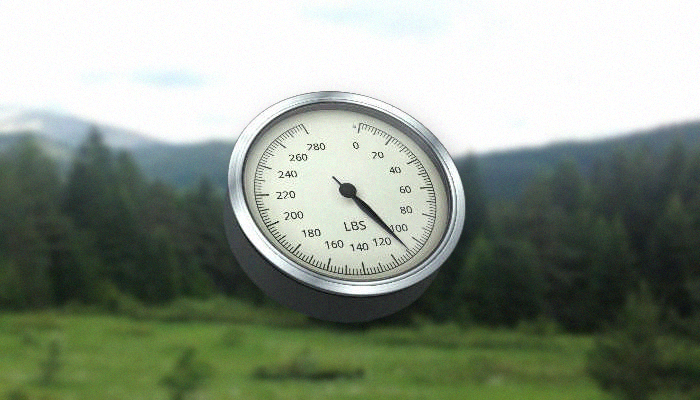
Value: value=110 unit=lb
